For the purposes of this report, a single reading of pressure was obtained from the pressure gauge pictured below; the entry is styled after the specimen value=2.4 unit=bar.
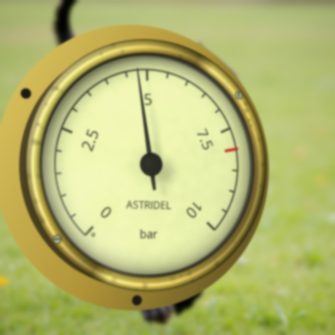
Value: value=4.75 unit=bar
